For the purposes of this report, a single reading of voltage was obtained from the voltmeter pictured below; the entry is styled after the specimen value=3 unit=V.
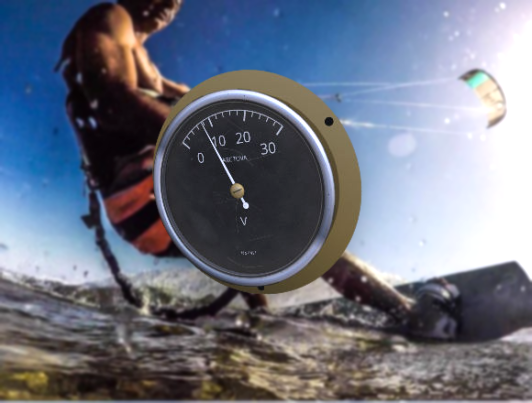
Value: value=8 unit=V
